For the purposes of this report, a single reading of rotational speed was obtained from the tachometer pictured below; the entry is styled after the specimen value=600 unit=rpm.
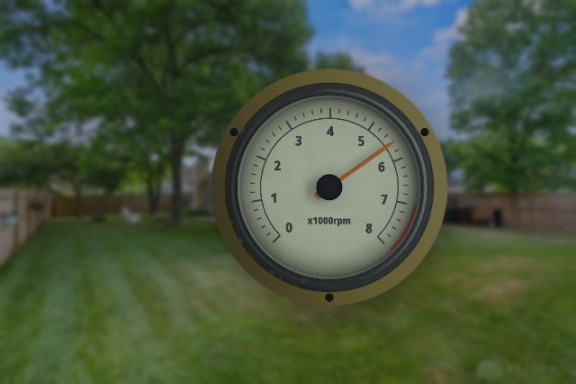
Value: value=5600 unit=rpm
